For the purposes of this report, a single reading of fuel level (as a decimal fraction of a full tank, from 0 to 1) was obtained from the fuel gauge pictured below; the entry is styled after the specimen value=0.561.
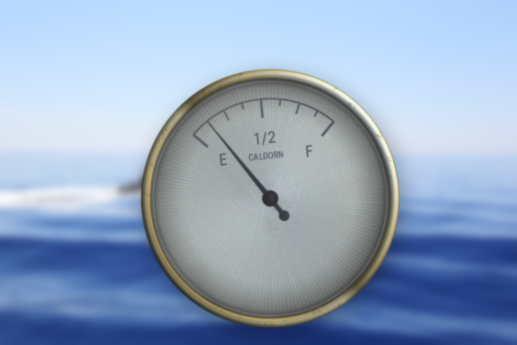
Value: value=0.125
